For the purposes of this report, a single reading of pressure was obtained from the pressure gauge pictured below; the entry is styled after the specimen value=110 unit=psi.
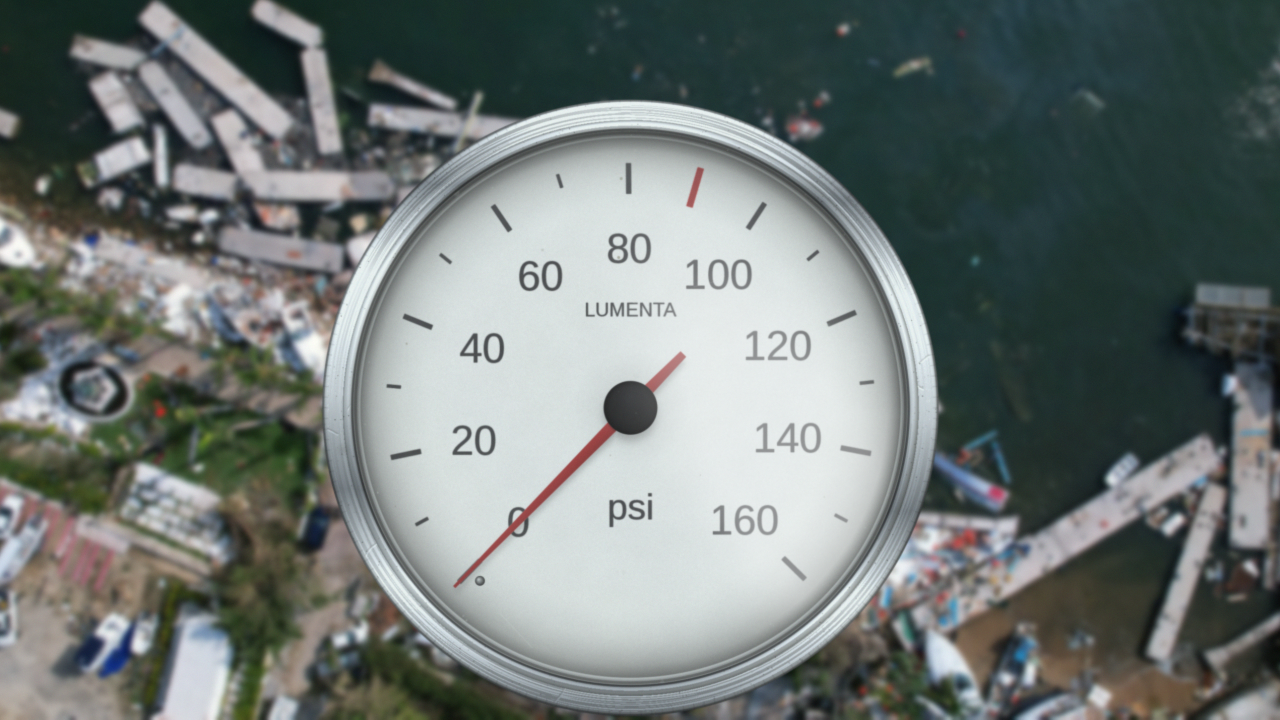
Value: value=0 unit=psi
